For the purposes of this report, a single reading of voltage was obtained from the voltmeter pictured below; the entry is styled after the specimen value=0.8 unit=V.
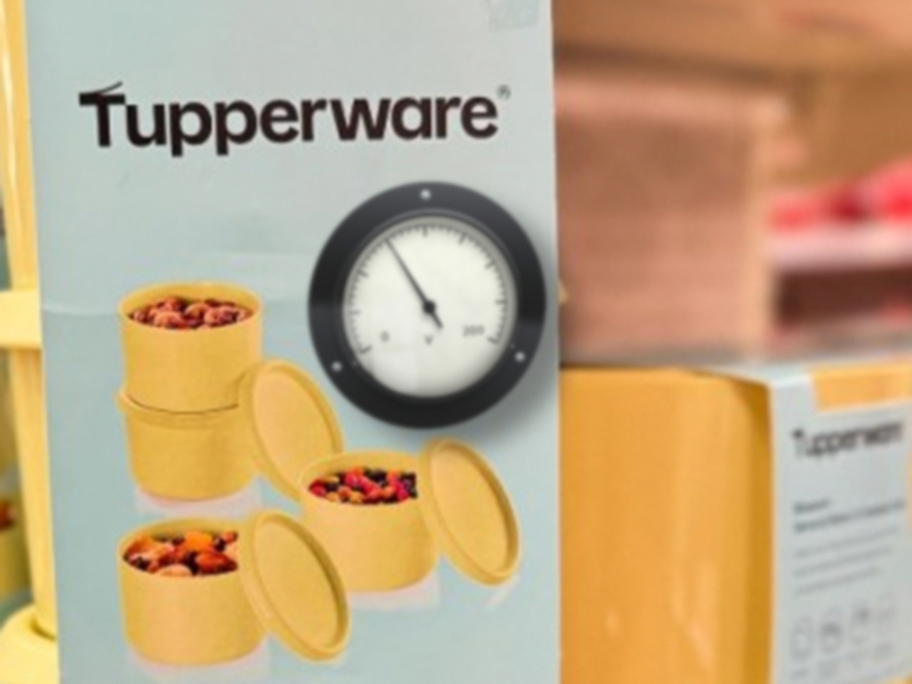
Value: value=75 unit=V
